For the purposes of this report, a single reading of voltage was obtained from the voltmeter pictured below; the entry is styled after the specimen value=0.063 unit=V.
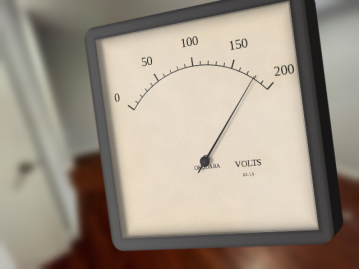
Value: value=180 unit=V
